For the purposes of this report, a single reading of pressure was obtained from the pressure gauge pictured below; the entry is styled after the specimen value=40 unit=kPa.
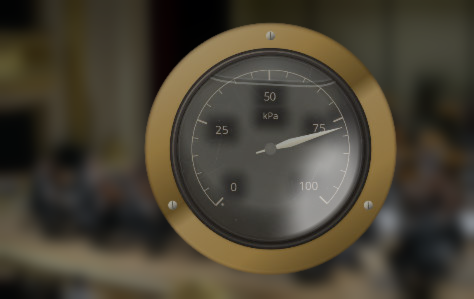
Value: value=77.5 unit=kPa
